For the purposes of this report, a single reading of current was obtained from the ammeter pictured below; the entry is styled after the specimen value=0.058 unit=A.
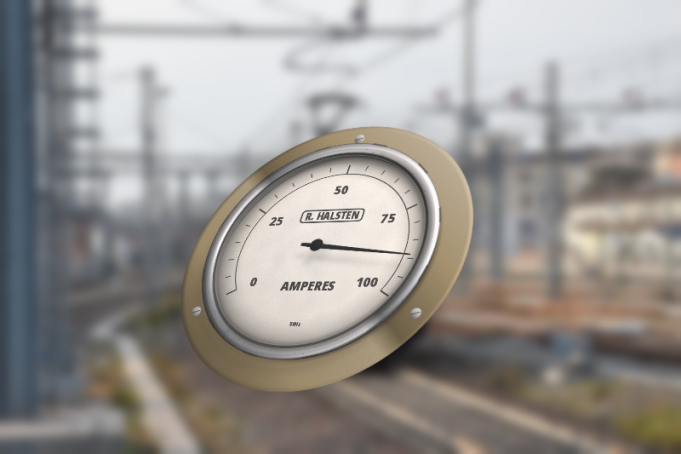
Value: value=90 unit=A
